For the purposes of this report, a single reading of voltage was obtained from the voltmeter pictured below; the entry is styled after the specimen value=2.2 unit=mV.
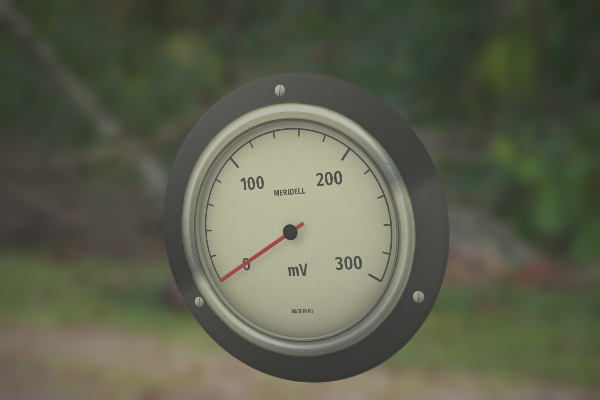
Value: value=0 unit=mV
